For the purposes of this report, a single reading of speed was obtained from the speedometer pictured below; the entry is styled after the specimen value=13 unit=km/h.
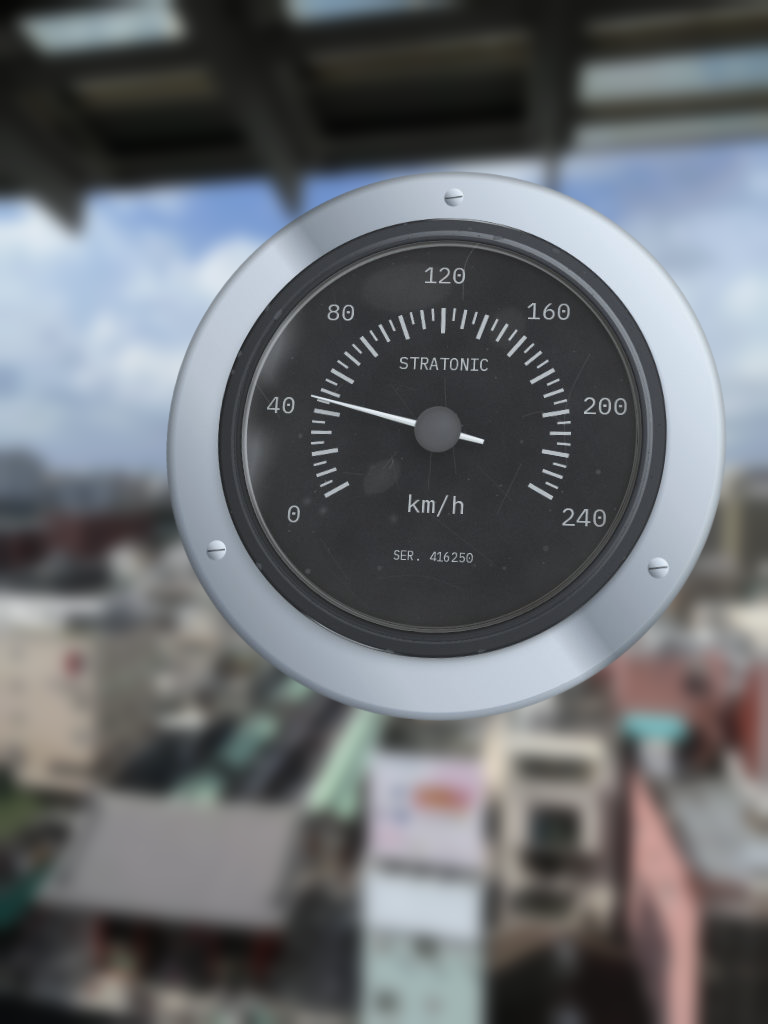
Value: value=45 unit=km/h
